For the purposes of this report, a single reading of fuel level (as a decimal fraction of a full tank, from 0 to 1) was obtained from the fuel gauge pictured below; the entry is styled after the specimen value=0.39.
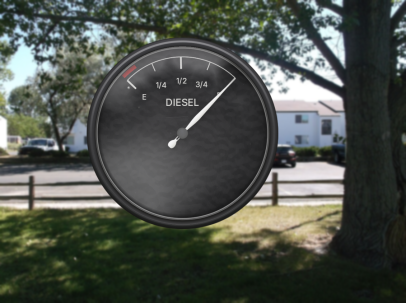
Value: value=1
